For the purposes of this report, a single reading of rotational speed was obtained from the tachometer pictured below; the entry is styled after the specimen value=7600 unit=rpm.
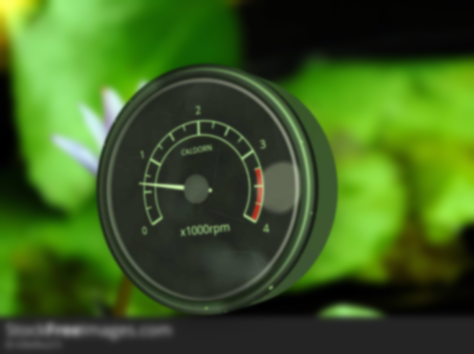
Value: value=625 unit=rpm
